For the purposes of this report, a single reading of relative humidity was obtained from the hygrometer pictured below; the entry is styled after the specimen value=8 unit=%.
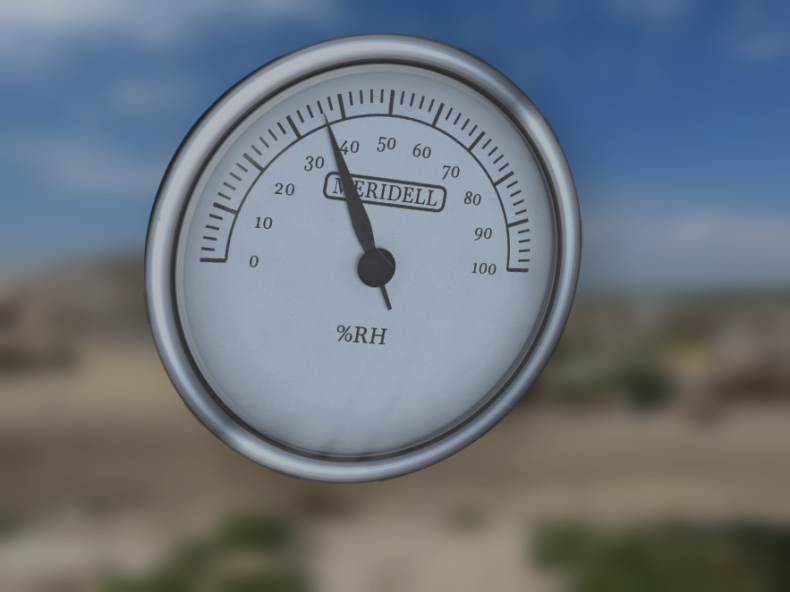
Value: value=36 unit=%
